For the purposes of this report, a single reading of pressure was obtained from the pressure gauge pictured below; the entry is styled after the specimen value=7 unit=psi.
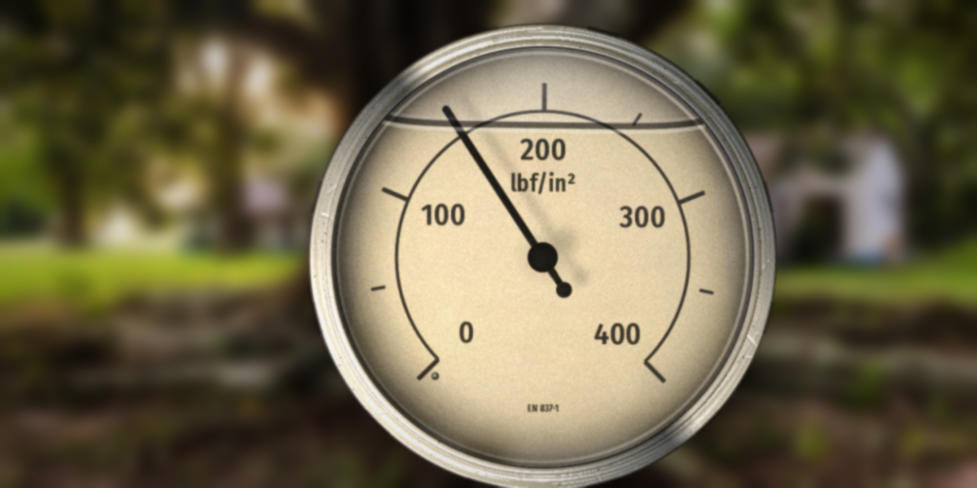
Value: value=150 unit=psi
